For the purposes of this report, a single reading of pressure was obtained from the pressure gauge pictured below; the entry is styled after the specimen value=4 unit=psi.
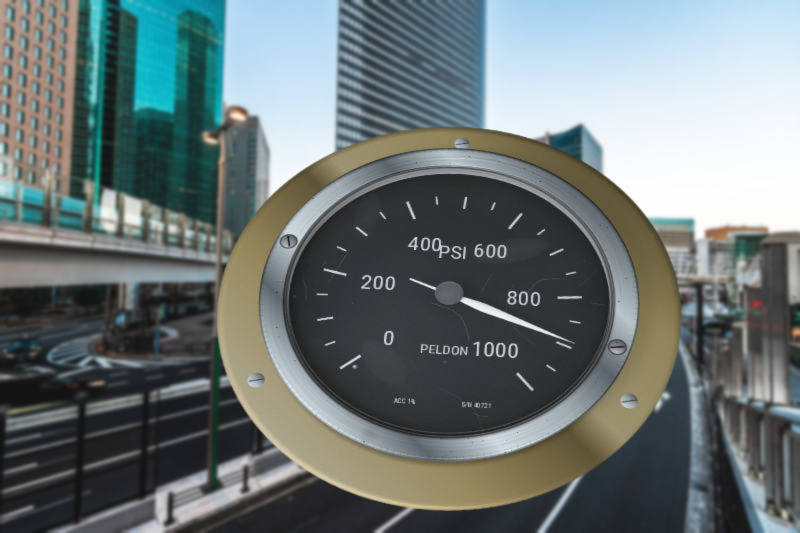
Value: value=900 unit=psi
